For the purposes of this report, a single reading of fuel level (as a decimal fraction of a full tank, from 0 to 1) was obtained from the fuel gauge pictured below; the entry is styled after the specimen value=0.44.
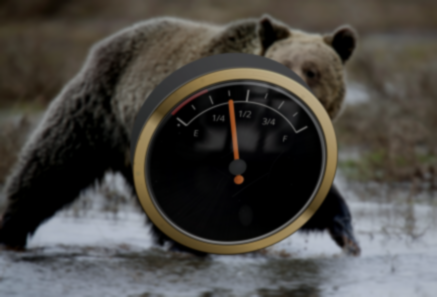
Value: value=0.375
